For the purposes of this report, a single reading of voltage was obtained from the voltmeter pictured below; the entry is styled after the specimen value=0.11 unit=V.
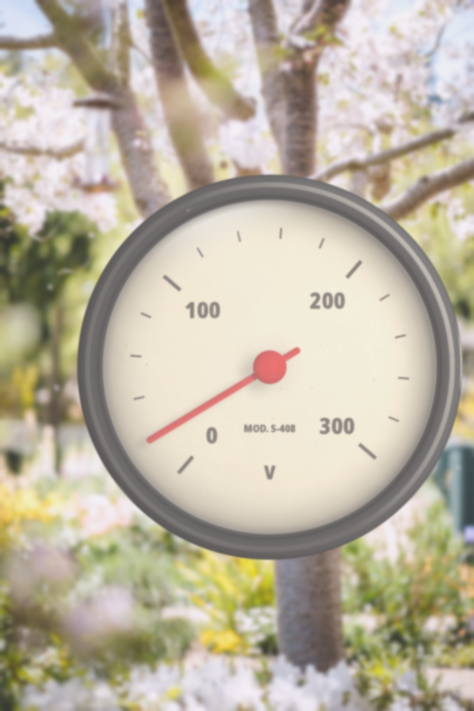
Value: value=20 unit=V
